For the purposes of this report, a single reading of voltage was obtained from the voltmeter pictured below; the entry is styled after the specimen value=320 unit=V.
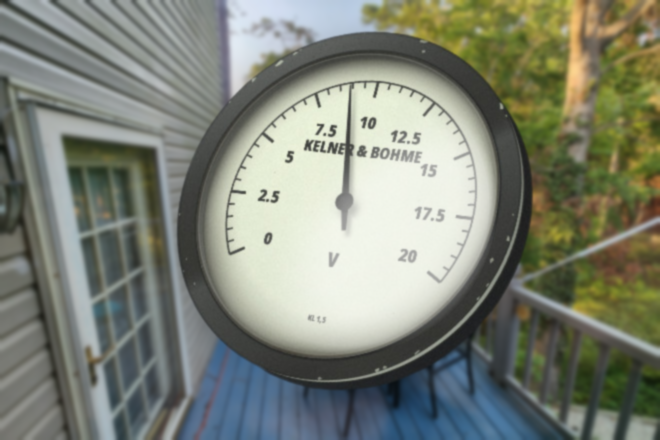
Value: value=9 unit=V
